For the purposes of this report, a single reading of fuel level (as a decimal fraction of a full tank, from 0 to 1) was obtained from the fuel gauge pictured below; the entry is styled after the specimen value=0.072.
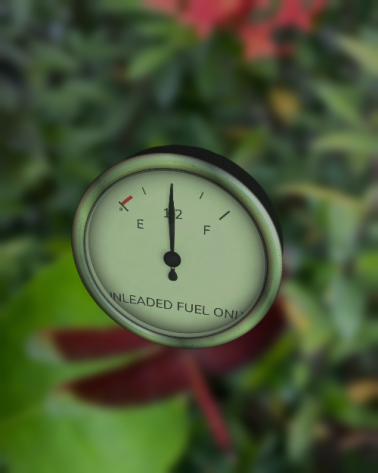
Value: value=0.5
